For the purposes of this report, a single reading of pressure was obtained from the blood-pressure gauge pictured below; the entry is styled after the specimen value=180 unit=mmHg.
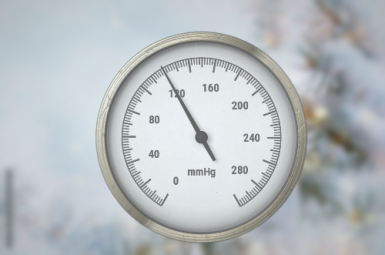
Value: value=120 unit=mmHg
